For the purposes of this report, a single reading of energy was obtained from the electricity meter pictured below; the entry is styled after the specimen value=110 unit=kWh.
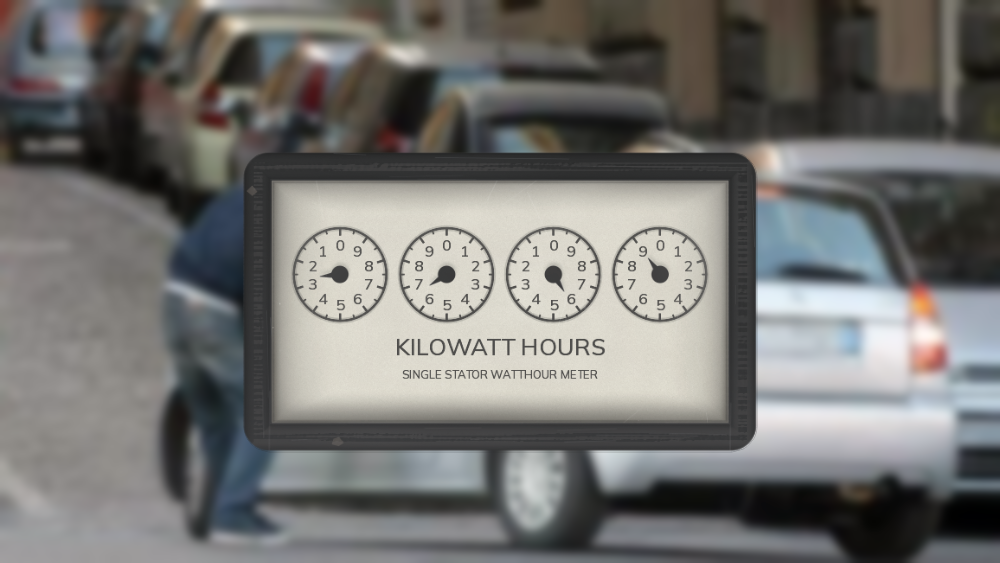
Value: value=2659 unit=kWh
